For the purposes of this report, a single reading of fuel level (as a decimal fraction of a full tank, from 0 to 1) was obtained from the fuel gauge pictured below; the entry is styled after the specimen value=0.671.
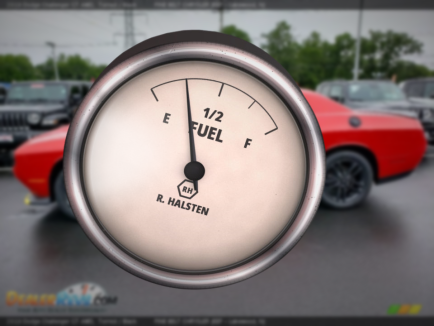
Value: value=0.25
